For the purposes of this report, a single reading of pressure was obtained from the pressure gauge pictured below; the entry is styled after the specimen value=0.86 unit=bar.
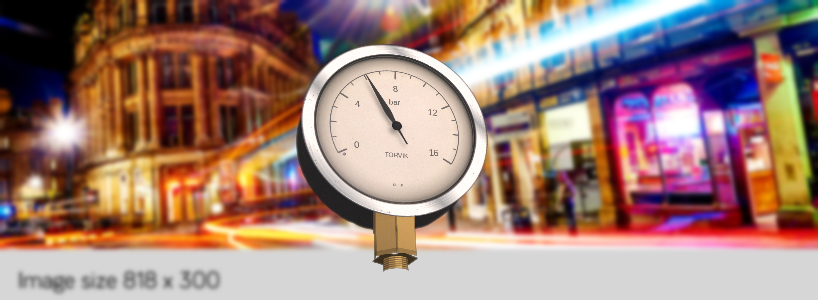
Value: value=6 unit=bar
